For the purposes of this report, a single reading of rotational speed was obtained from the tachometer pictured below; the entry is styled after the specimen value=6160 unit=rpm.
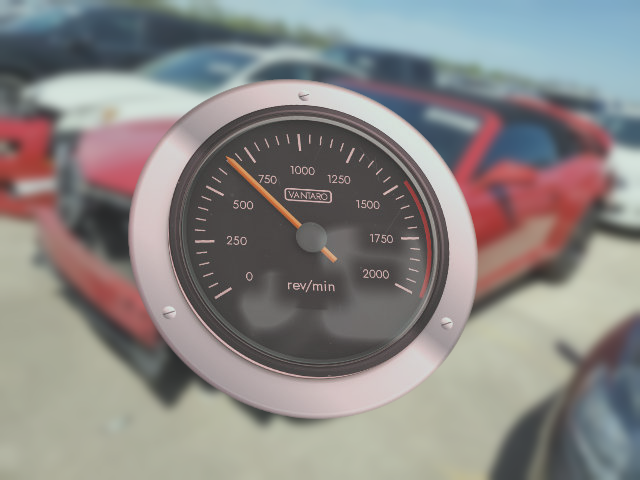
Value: value=650 unit=rpm
